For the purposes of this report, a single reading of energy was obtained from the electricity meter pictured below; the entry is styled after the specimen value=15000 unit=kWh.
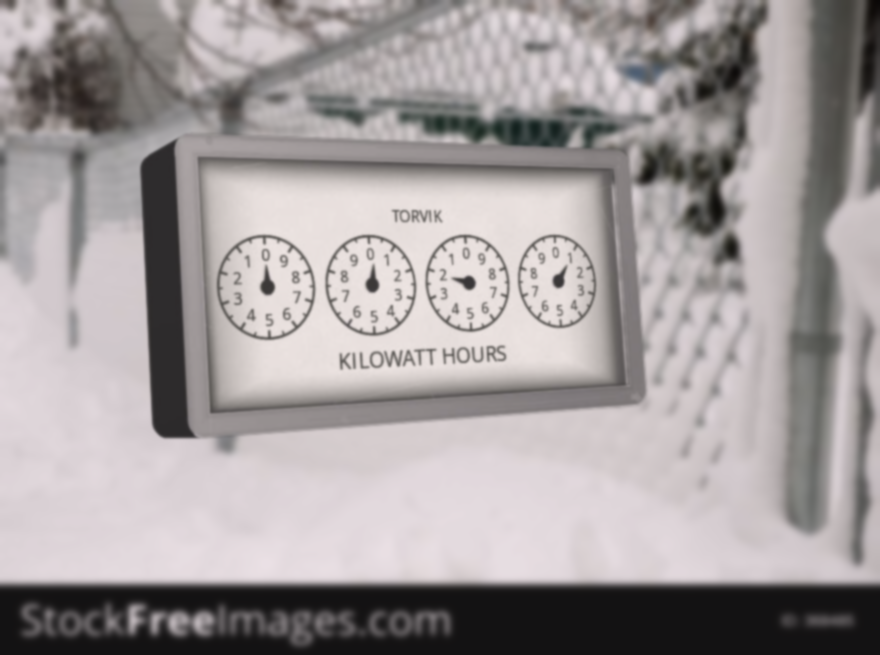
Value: value=21 unit=kWh
